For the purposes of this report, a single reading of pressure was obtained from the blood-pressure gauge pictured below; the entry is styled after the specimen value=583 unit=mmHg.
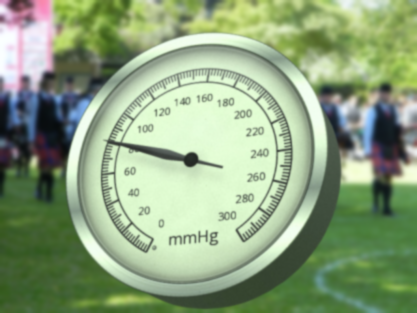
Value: value=80 unit=mmHg
